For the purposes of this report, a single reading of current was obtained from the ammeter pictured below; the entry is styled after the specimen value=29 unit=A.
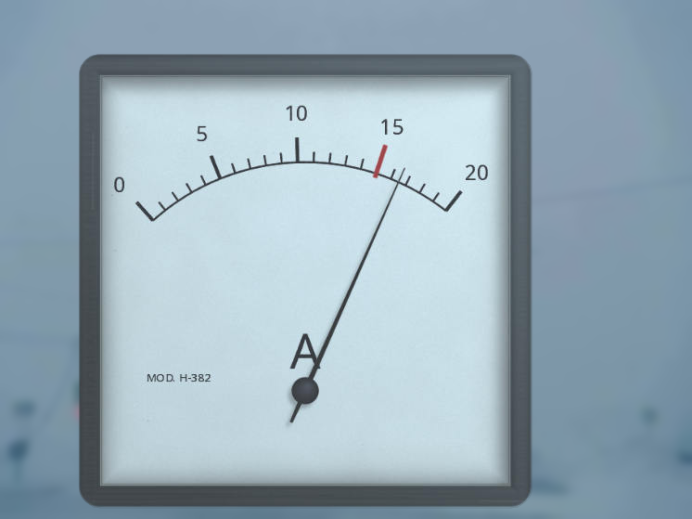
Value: value=16.5 unit=A
